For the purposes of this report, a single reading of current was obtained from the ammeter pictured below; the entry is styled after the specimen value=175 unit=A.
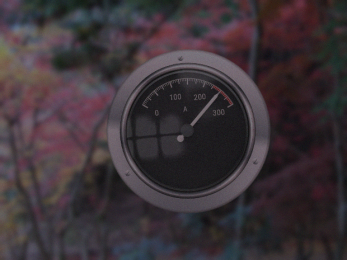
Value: value=250 unit=A
